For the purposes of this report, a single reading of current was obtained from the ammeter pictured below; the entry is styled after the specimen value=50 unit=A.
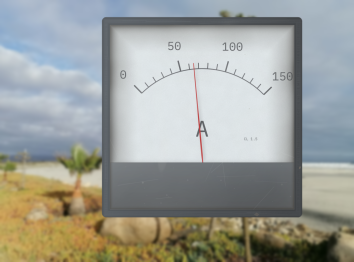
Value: value=65 unit=A
